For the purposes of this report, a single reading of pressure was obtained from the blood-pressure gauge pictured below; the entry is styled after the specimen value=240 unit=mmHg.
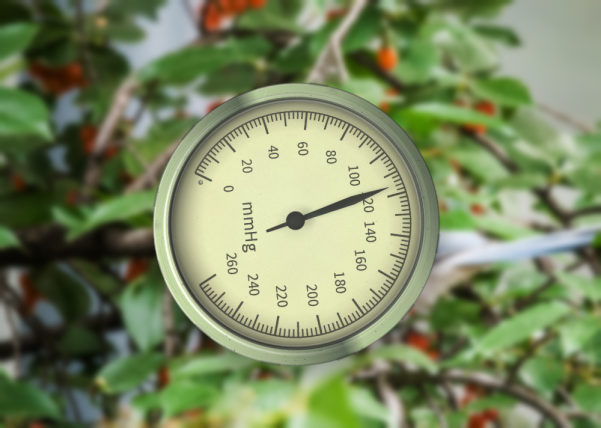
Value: value=116 unit=mmHg
